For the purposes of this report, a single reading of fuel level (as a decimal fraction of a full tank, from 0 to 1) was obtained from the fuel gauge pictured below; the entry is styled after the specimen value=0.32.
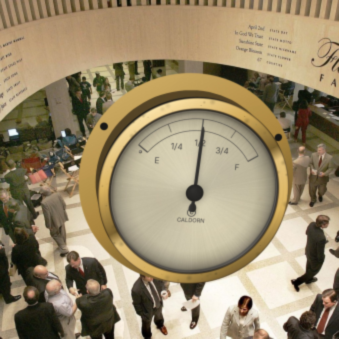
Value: value=0.5
